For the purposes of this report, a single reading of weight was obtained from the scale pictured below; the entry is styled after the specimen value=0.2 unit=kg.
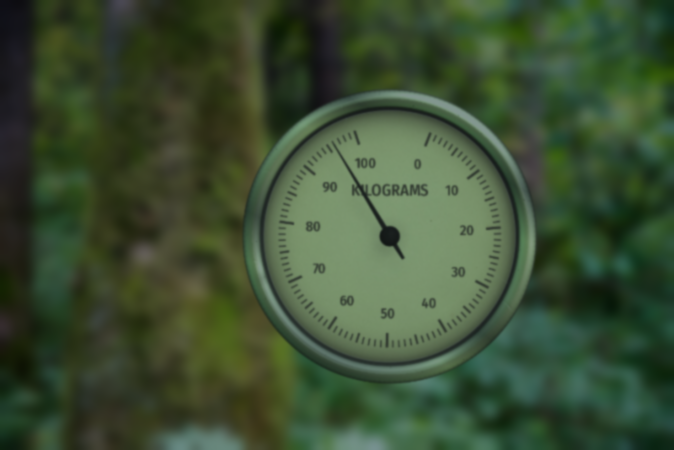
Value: value=96 unit=kg
